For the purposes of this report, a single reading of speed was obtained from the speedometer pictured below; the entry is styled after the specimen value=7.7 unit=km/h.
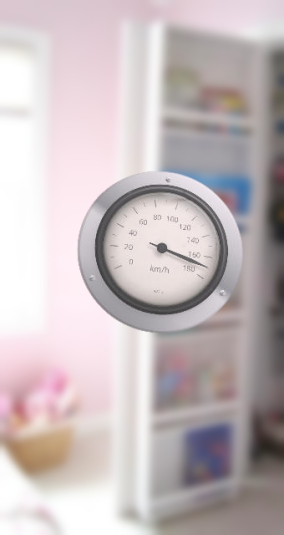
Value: value=170 unit=km/h
